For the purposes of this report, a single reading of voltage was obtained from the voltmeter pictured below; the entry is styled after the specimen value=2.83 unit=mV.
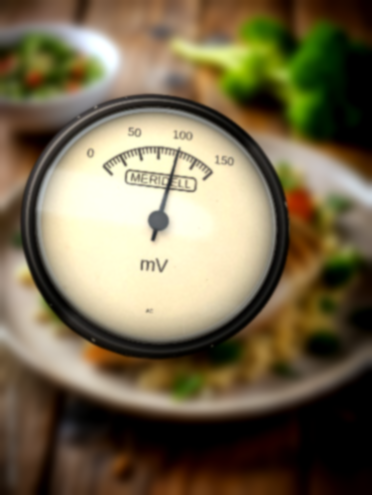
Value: value=100 unit=mV
